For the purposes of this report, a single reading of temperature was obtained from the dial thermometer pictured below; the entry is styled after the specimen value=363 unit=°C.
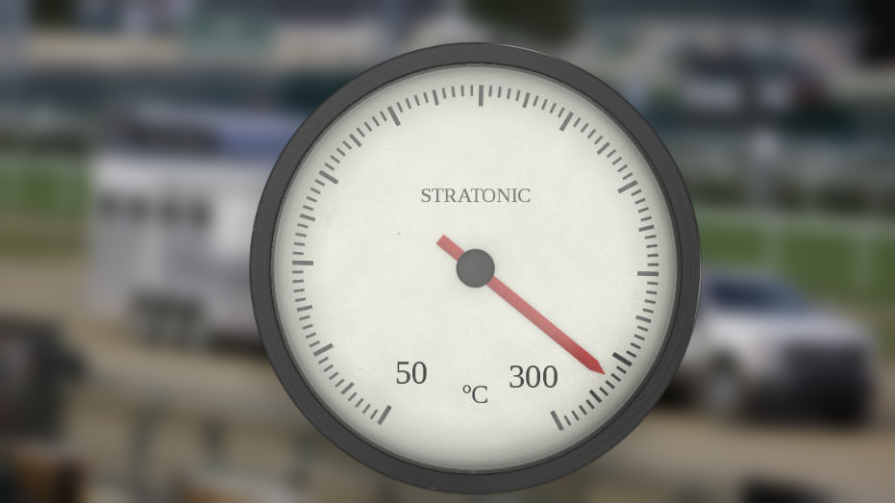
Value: value=281.25 unit=°C
